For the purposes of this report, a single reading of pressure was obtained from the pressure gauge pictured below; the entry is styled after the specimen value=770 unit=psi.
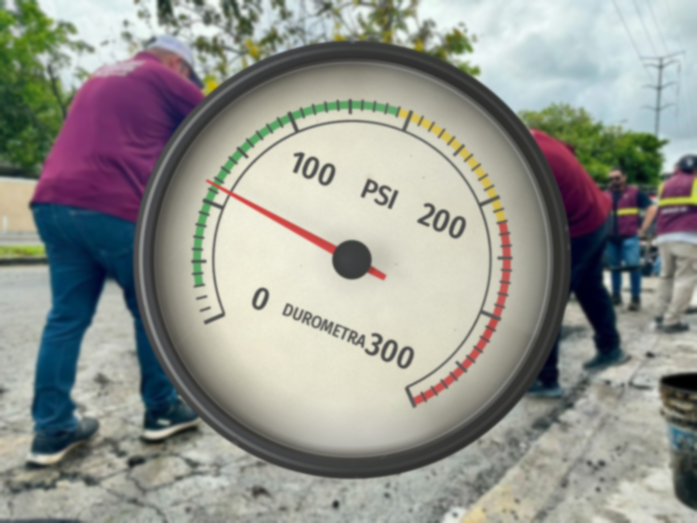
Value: value=57.5 unit=psi
